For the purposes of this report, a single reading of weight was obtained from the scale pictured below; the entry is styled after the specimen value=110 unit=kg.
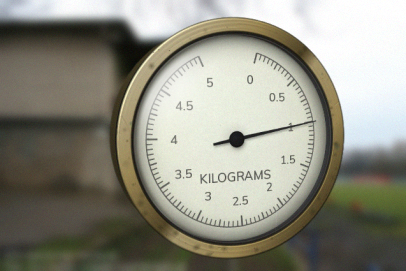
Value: value=1 unit=kg
